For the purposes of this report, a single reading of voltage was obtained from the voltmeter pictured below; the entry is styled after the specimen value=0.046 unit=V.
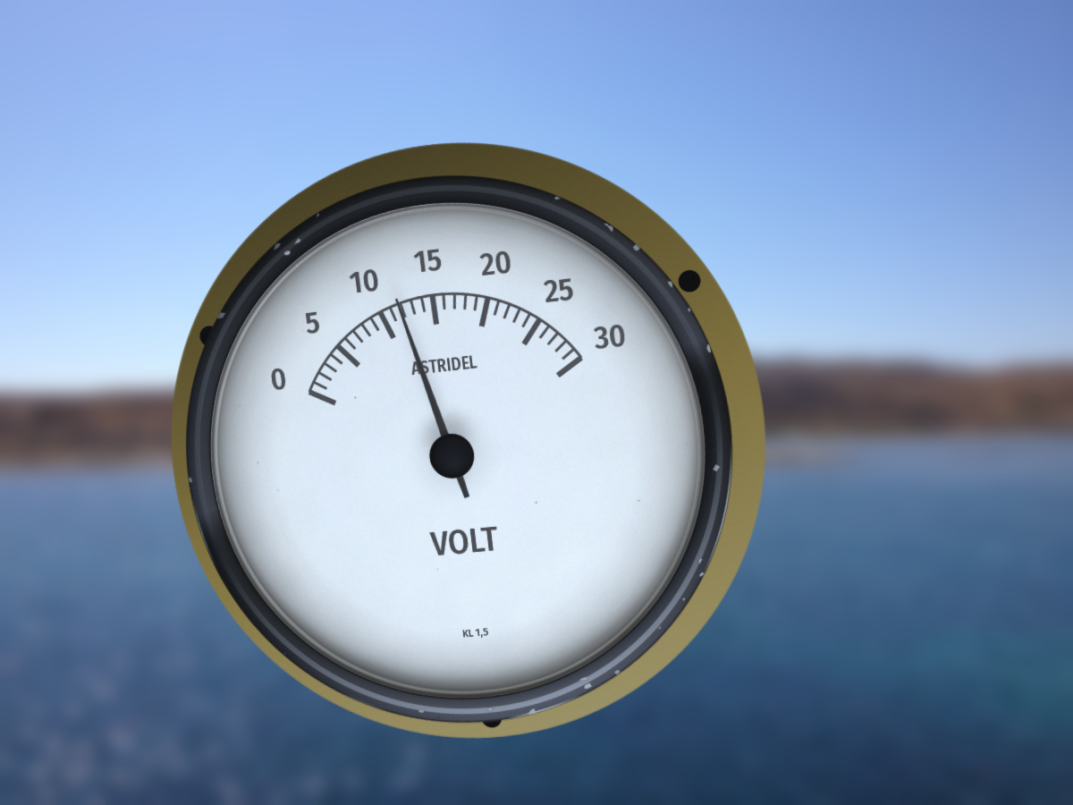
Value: value=12 unit=V
